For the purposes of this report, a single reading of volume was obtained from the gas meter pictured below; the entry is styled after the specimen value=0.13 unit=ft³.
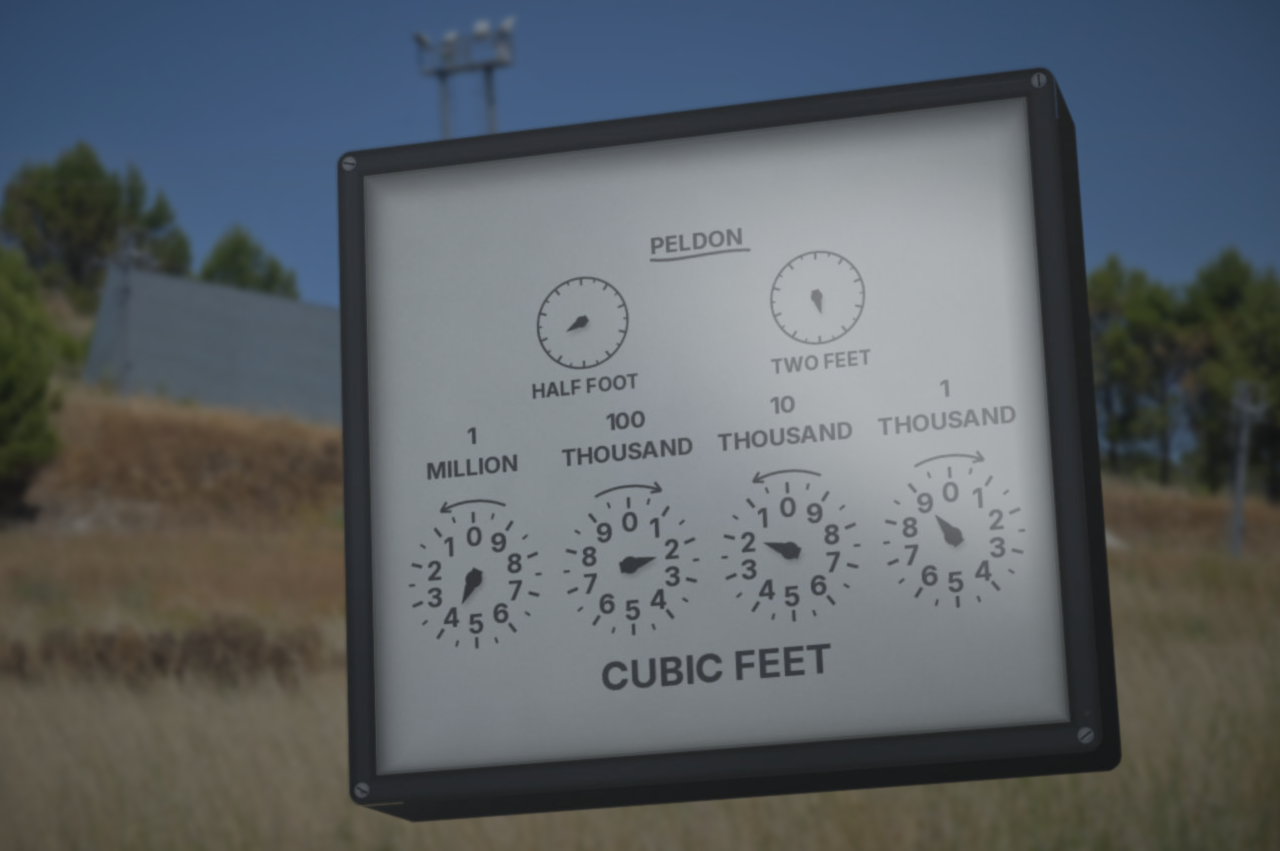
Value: value=421900 unit=ft³
